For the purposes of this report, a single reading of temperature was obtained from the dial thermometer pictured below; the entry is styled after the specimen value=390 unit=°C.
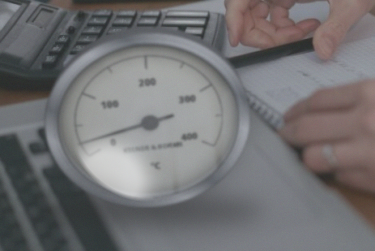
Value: value=25 unit=°C
